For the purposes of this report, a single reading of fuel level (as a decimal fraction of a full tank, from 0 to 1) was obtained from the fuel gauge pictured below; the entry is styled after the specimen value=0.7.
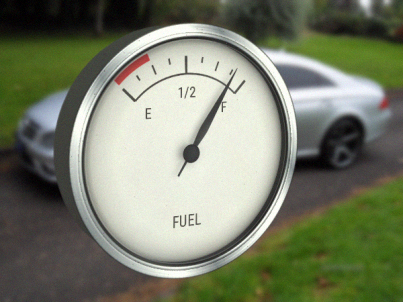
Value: value=0.875
